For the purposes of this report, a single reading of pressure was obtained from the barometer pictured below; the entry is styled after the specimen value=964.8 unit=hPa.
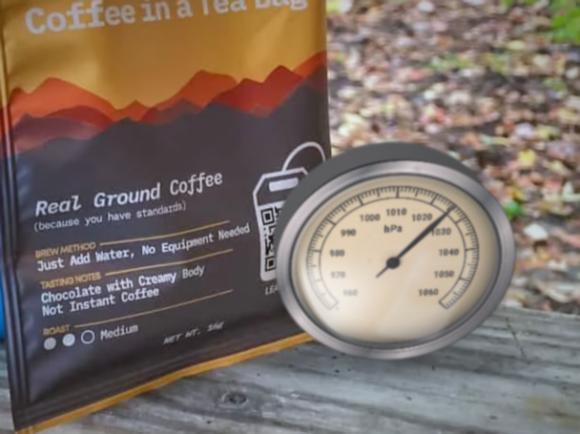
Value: value=1025 unit=hPa
